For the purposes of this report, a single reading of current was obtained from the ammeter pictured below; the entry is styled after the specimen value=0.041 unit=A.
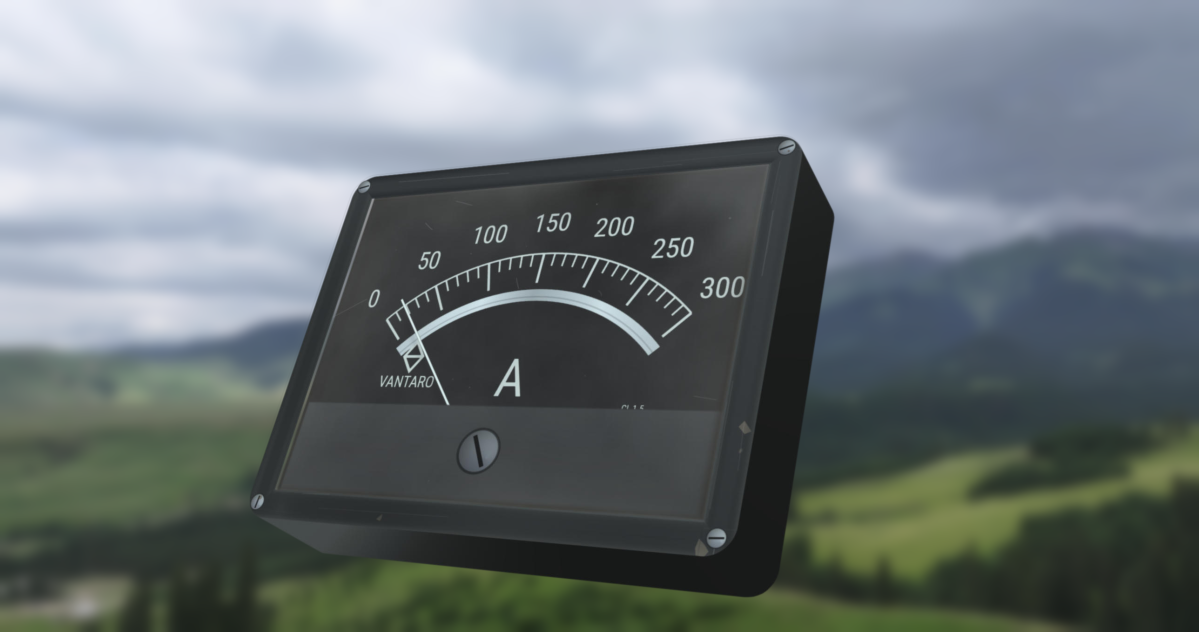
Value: value=20 unit=A
